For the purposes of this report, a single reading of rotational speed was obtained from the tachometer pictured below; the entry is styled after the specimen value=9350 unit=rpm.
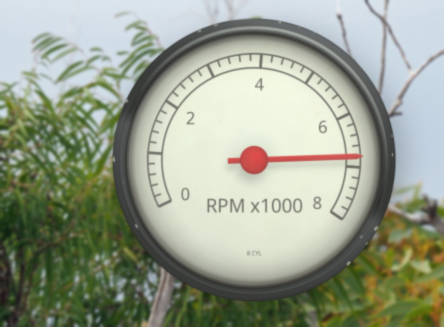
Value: value=6800 unit=rpm
